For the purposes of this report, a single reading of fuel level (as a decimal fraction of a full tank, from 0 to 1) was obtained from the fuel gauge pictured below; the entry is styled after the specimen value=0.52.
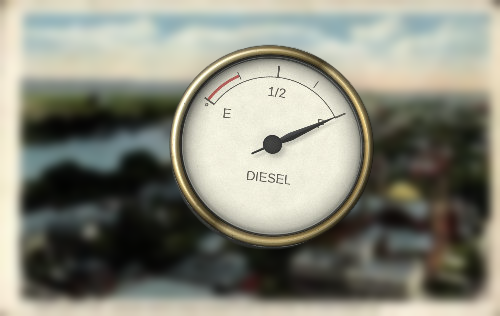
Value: value=1
